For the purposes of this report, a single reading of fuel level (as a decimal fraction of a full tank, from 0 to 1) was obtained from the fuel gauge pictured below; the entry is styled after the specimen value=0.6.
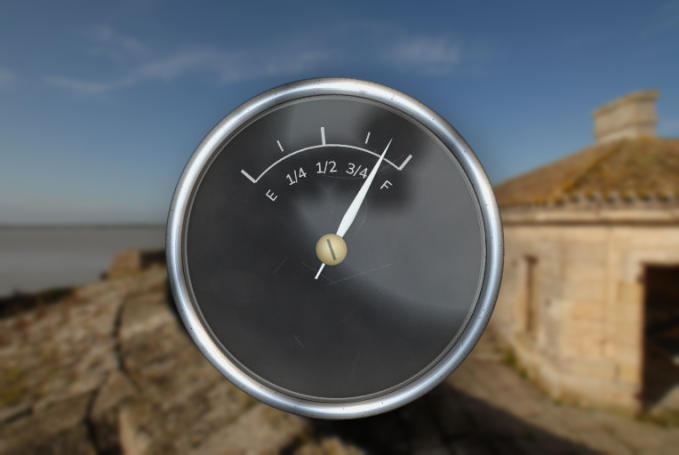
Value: value=0.875
